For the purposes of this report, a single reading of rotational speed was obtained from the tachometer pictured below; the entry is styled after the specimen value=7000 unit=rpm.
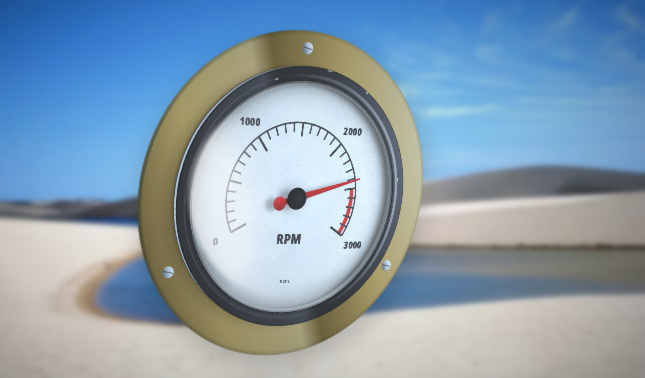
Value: value=2400 unit=rpm
